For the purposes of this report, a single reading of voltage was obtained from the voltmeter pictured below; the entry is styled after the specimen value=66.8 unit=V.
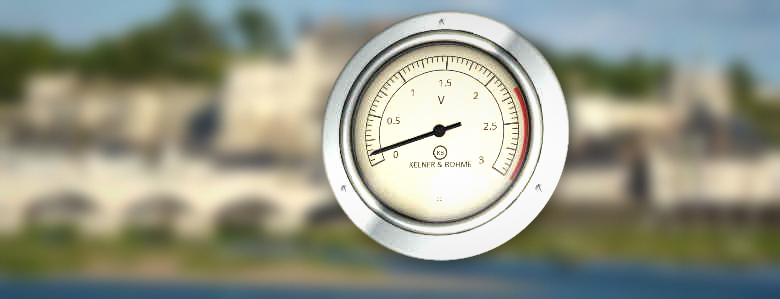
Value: value=0.1 unit=V
